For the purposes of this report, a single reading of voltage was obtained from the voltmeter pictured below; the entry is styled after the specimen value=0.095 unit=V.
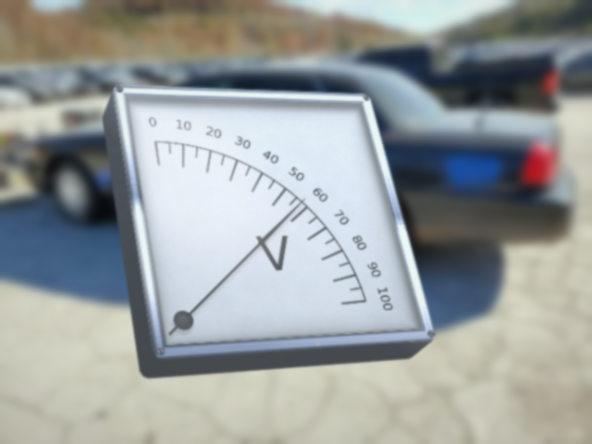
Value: value=57.5 unit=V
